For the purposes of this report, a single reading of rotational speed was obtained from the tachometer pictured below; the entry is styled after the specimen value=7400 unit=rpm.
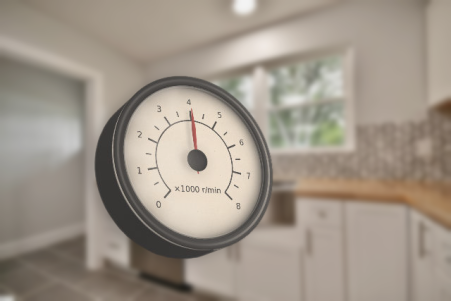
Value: value=4000 unit=rpm
